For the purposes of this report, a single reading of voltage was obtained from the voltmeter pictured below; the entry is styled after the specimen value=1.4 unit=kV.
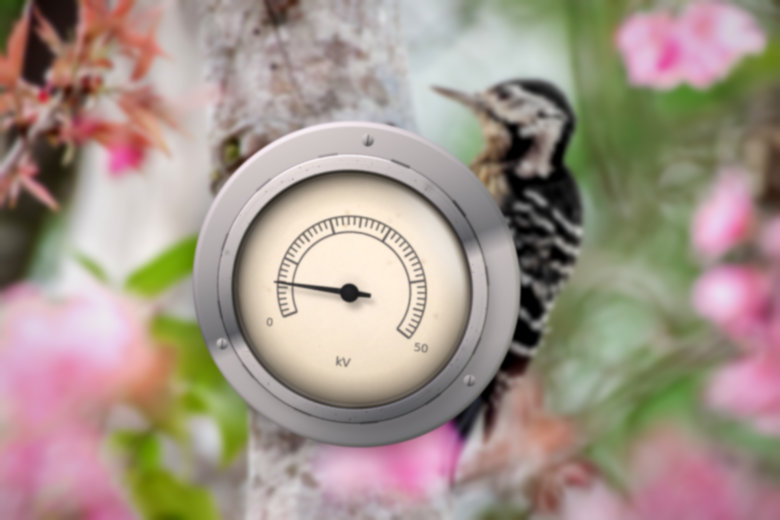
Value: value=6 unit=kV
